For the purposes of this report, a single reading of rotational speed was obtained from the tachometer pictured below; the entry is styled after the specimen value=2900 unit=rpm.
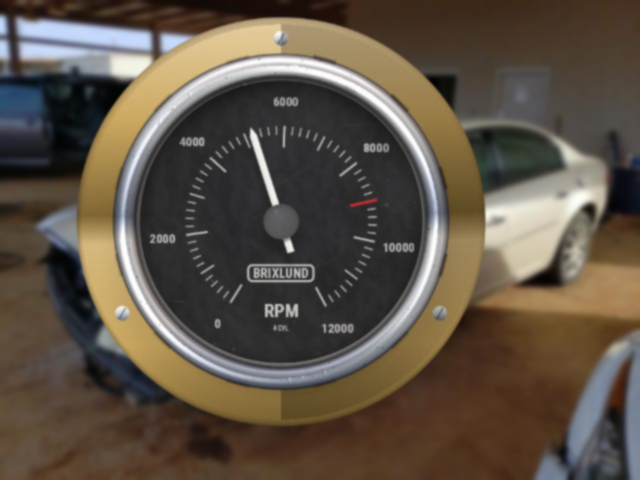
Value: value=5200 unit=rpm
